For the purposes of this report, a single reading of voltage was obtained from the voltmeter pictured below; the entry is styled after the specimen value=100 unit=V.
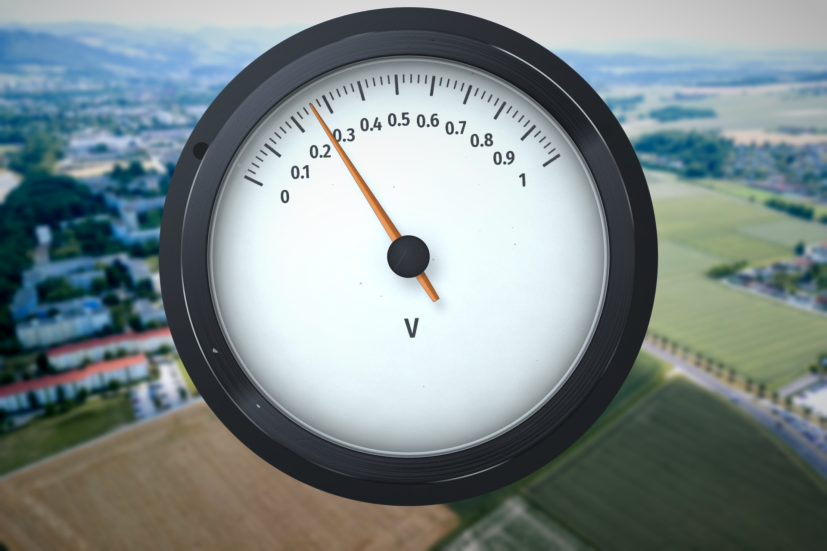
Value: value=0.26 unit=V
